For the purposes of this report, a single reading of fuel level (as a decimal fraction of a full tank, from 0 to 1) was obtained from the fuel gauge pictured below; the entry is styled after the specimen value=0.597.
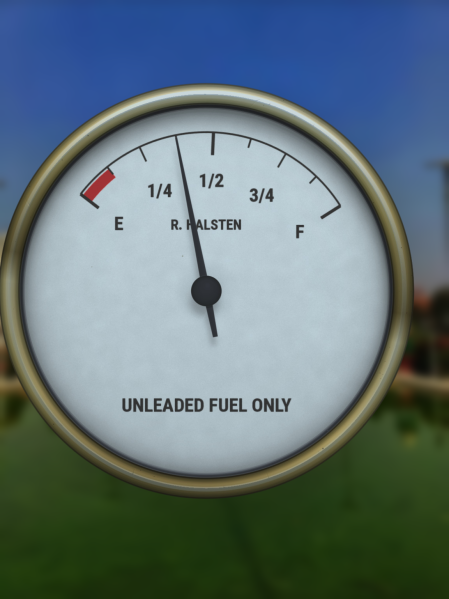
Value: value=0.375
